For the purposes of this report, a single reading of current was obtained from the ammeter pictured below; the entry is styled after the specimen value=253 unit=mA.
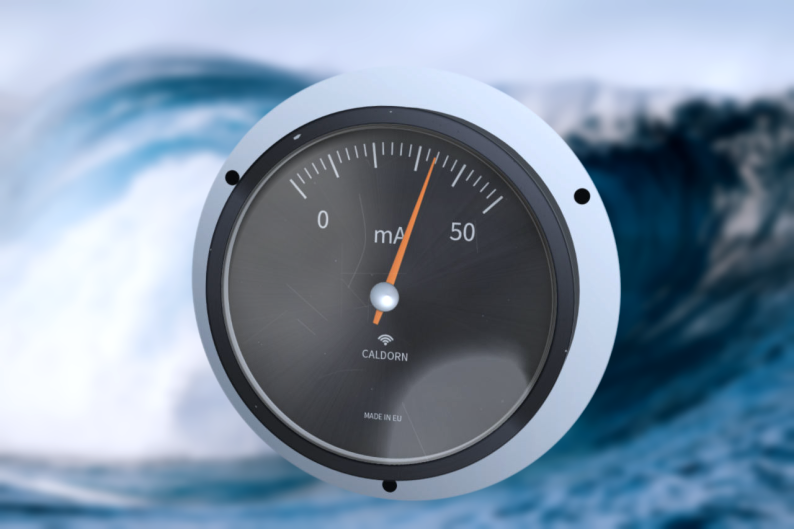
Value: value=34 unit=mA
